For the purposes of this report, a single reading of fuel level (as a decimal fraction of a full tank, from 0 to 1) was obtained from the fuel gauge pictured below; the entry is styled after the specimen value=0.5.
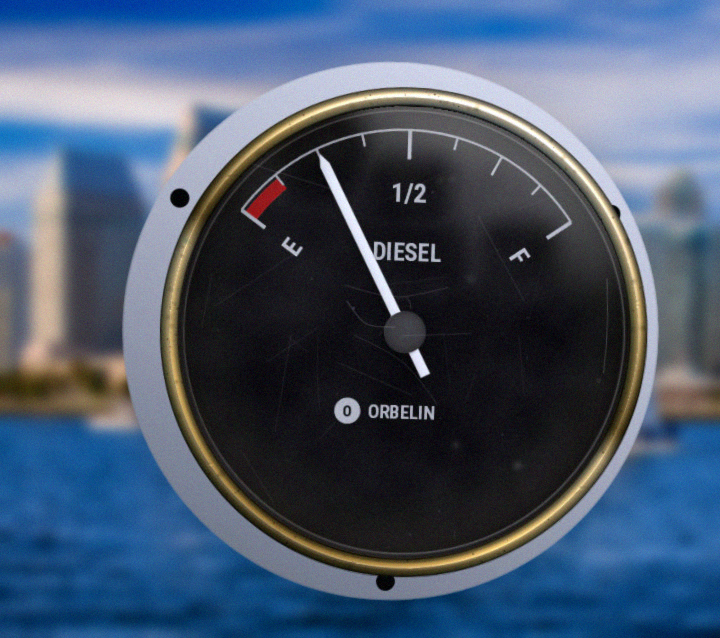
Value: value=0.25
